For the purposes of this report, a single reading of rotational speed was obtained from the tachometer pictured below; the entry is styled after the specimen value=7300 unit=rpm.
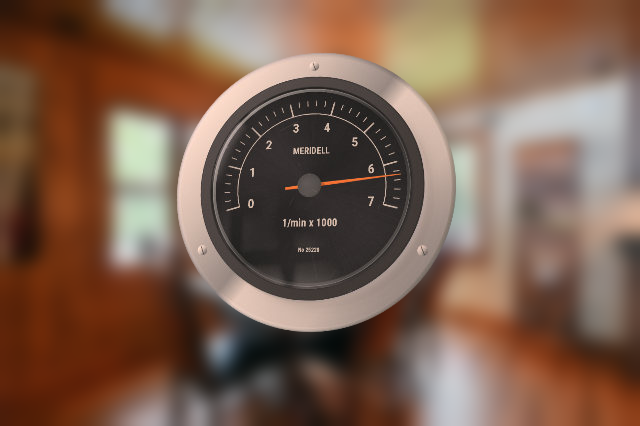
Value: value=6300 unit=rpm
